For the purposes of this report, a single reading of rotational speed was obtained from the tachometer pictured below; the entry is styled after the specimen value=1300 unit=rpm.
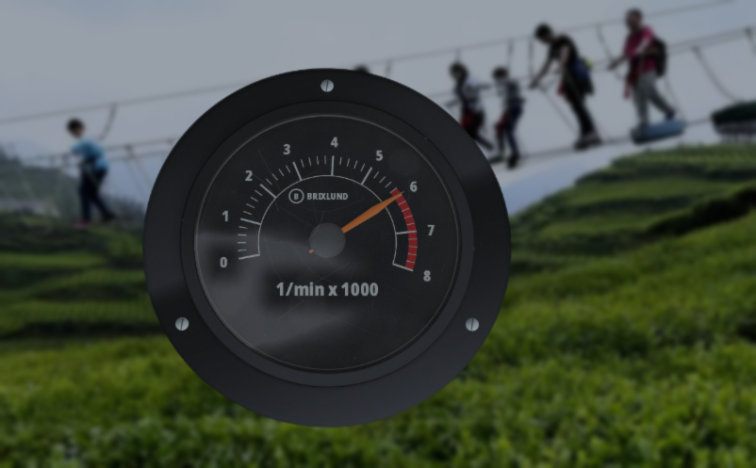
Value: value=6000 unit=rpm
